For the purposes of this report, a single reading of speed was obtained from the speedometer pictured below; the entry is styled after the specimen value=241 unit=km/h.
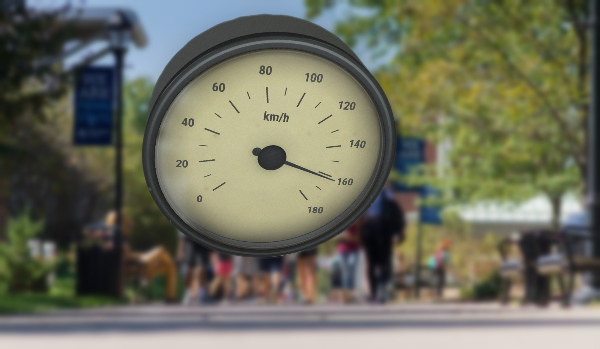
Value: value=160 unit=km/h
